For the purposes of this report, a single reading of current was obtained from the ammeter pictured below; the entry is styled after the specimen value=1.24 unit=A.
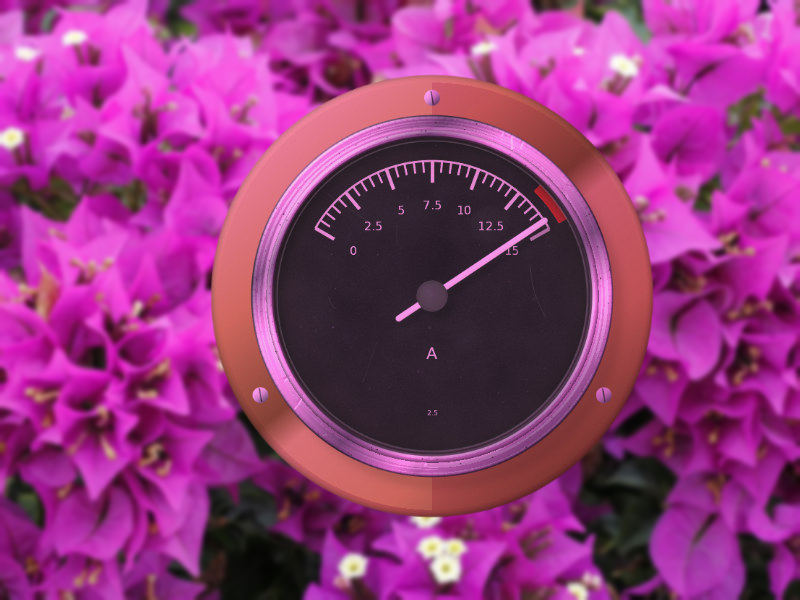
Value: value=14.5 unit=A
